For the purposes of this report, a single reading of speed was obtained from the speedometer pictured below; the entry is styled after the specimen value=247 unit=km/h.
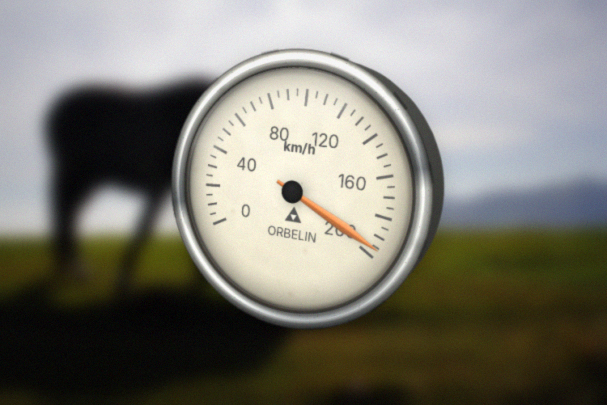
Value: value=195 unit=km/h
